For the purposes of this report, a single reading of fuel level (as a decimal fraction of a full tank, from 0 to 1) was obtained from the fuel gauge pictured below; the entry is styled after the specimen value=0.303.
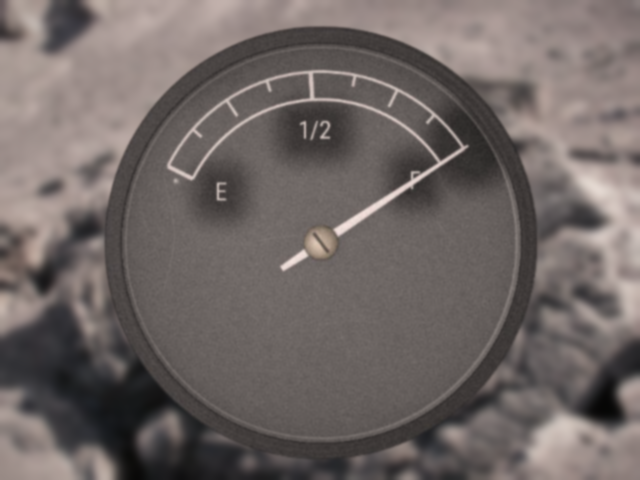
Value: value=1
